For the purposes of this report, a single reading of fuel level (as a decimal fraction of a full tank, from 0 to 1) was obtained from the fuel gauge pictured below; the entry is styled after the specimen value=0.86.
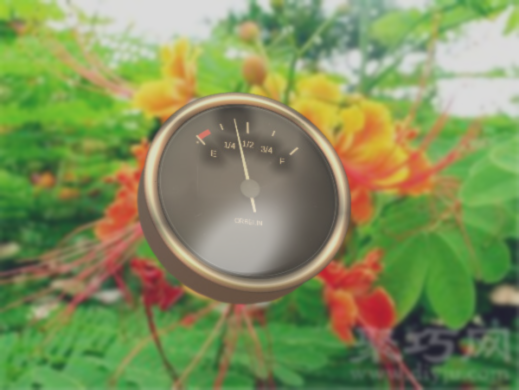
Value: value=0.375
